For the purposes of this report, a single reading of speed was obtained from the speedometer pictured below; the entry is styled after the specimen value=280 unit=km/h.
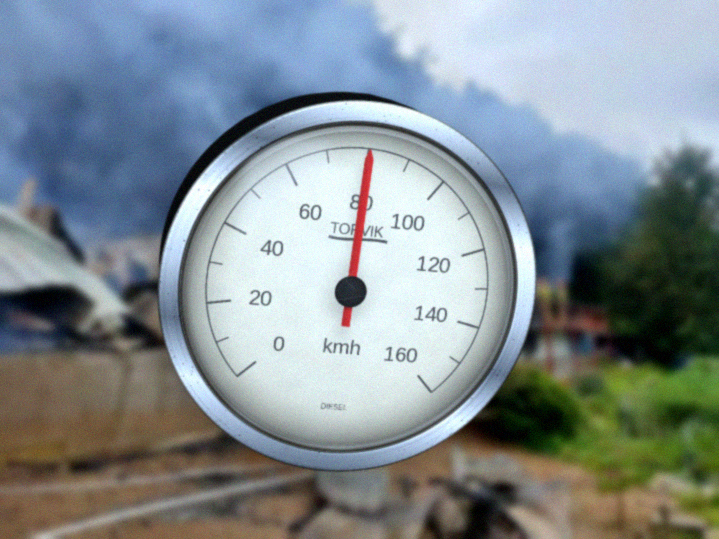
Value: value=80 unit=km/h
